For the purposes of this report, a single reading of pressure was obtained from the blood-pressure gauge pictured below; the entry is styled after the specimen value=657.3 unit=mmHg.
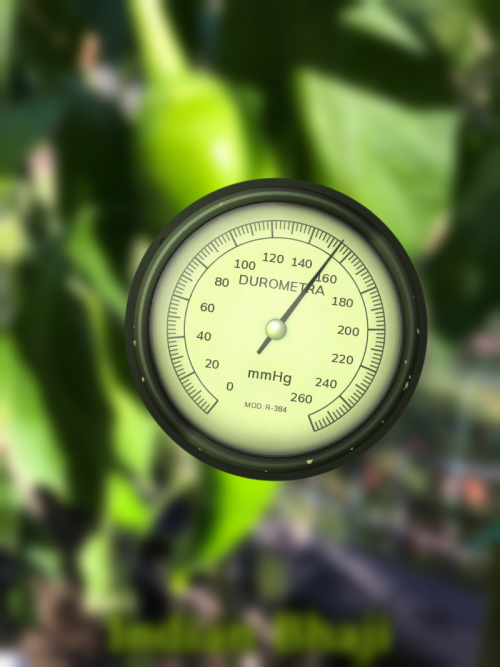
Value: value=154 unit=mmHg
